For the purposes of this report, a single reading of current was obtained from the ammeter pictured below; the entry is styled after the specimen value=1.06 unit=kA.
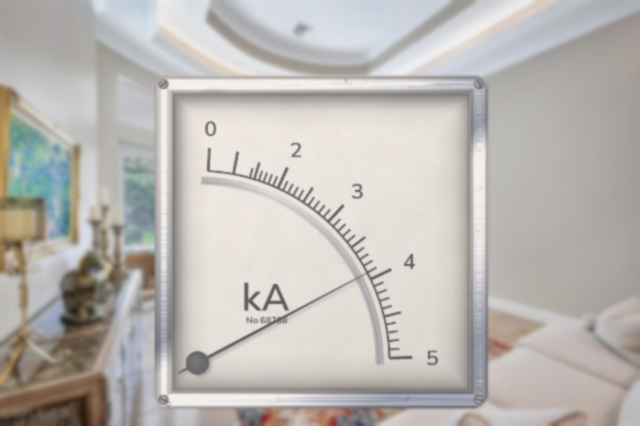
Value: value=3.9 unit=kA
